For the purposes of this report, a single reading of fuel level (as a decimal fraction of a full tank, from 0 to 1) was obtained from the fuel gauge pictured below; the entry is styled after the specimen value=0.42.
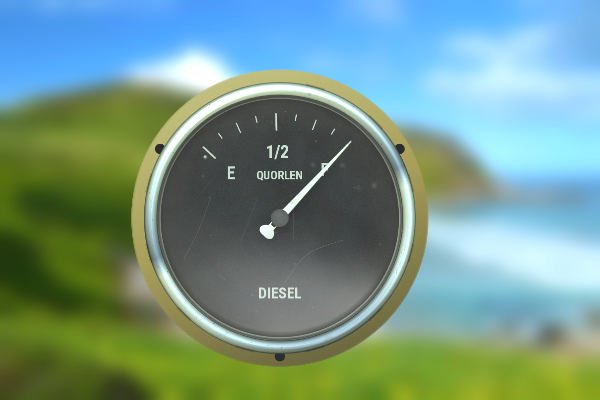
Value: value=1
